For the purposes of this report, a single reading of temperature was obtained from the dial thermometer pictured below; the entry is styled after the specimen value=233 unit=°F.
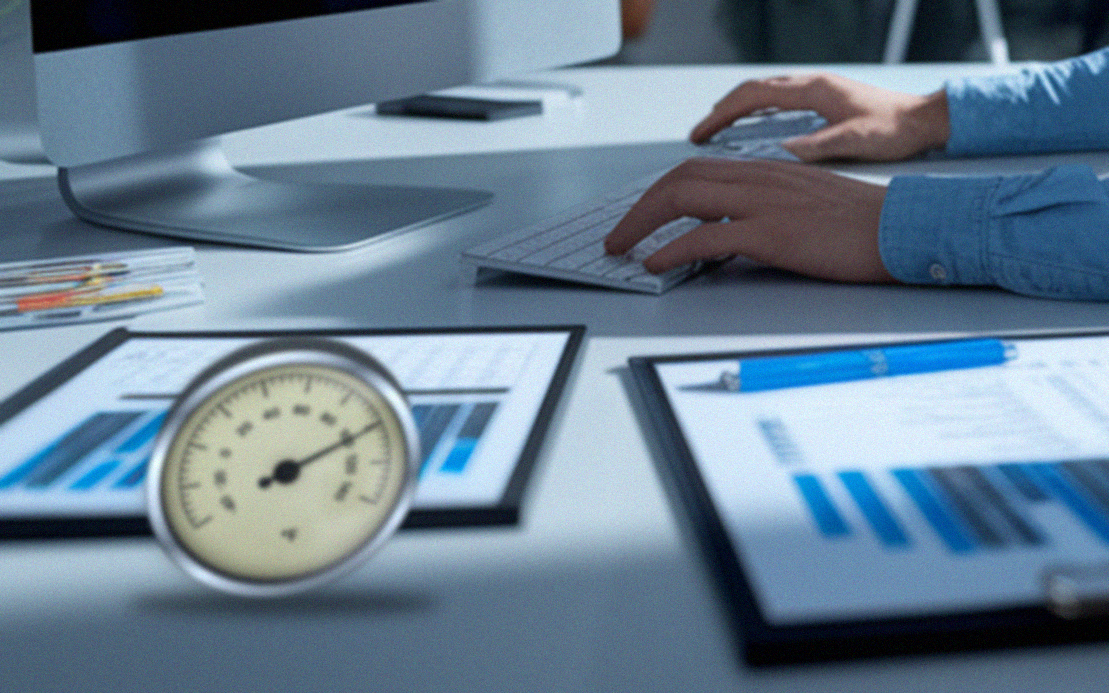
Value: value=100 unit=°F
